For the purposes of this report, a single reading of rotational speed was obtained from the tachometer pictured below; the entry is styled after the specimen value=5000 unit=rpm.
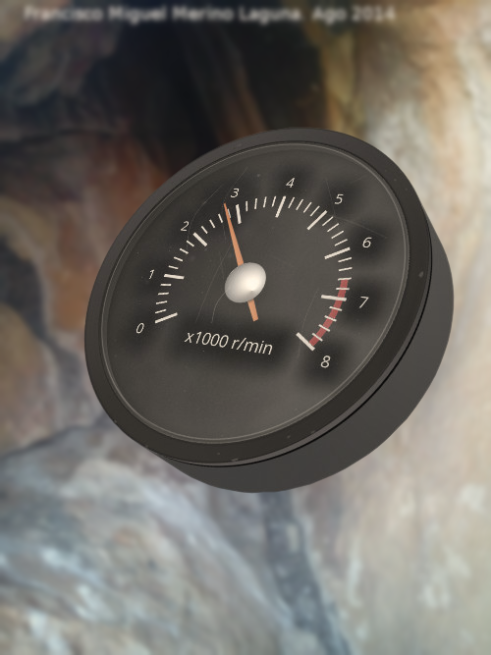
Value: value=2800 unit=rpm
